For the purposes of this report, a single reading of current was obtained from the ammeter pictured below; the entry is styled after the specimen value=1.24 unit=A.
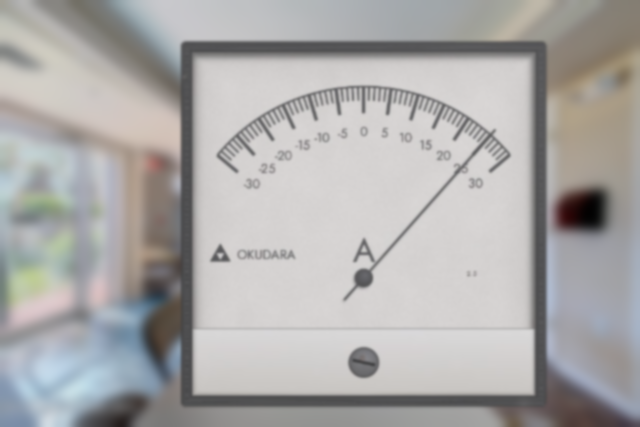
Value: value=25 unit=A
